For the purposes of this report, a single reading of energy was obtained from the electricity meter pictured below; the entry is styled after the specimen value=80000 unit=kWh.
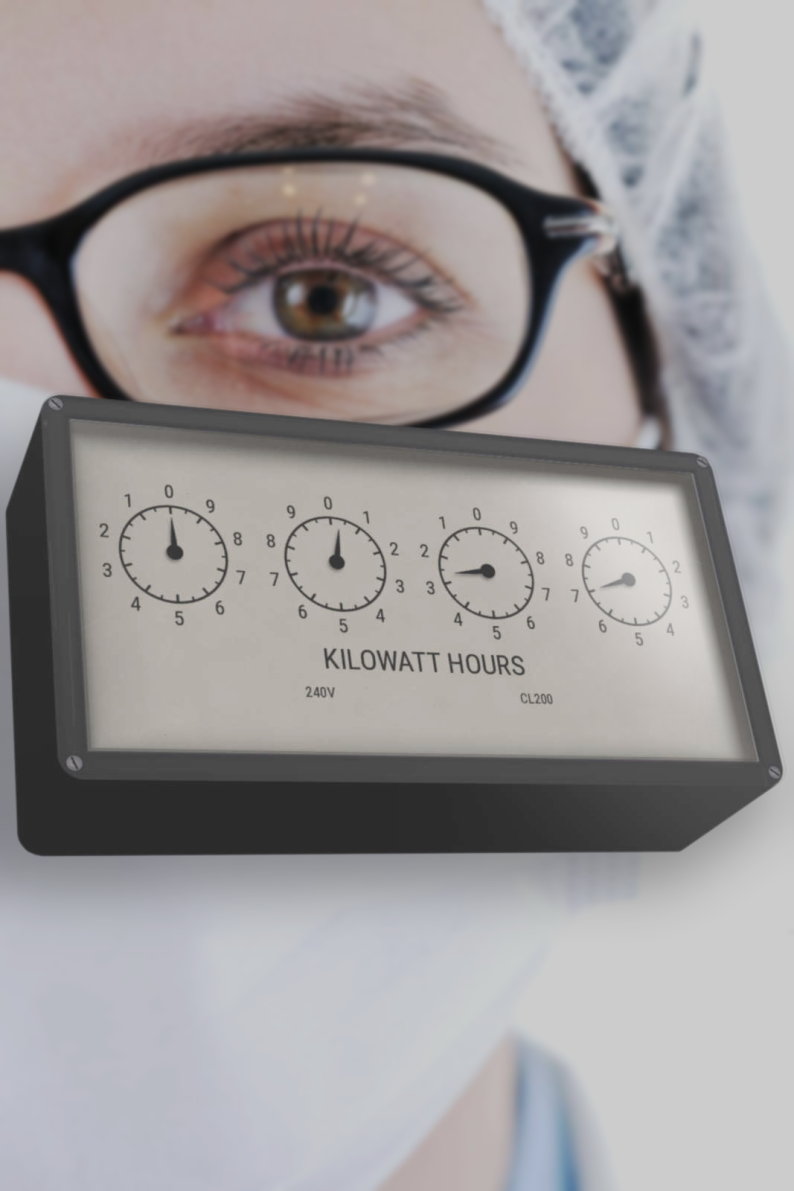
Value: value=27 unit=kWh
